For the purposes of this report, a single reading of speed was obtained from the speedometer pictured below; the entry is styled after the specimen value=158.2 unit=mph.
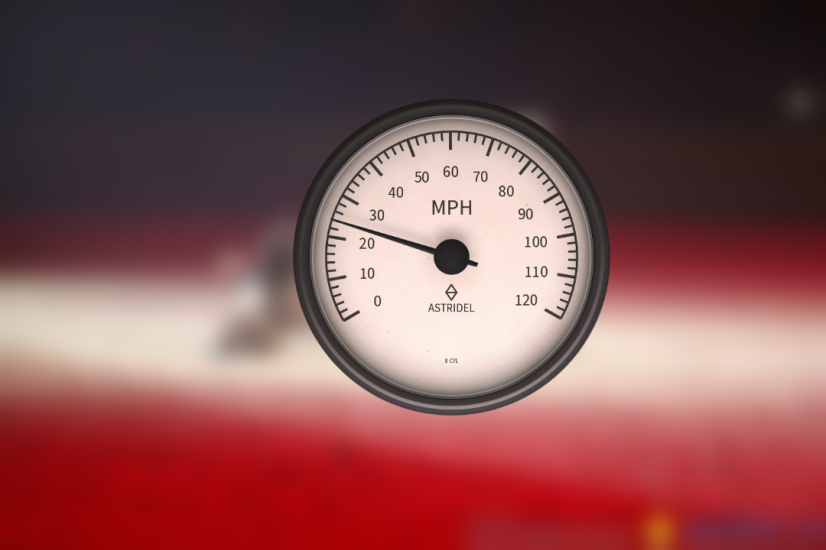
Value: value=24 unit=mph
